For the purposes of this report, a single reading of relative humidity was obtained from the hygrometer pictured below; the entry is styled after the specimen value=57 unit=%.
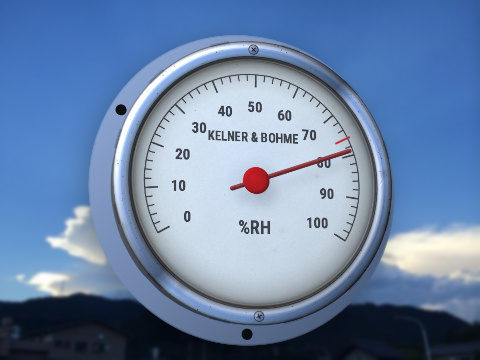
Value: value=79 unit=%
